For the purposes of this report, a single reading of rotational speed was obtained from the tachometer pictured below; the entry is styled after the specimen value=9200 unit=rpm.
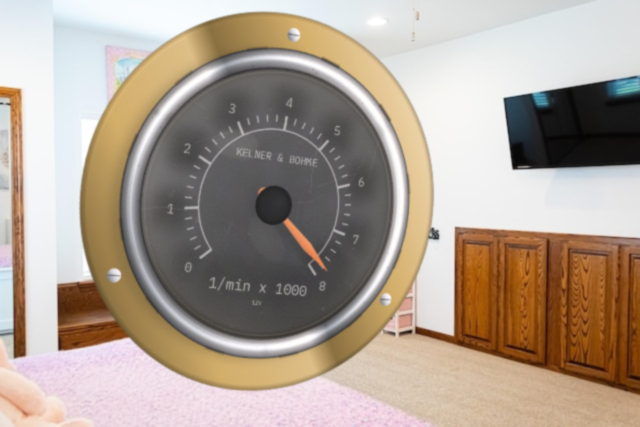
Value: value=7800 unit=rpm
